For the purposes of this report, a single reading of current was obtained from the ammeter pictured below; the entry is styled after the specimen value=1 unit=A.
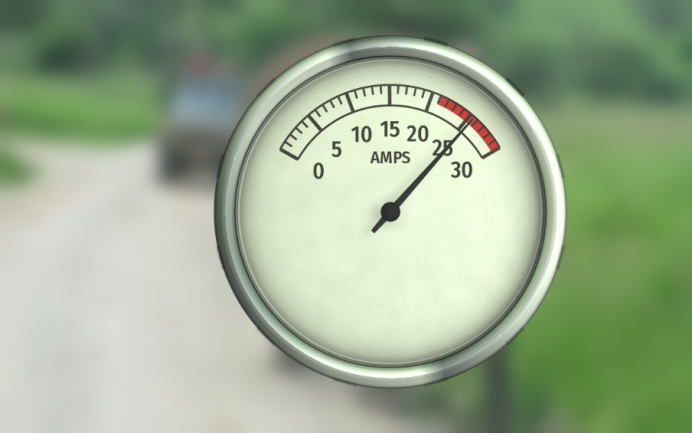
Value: value=25.5 unit=A
